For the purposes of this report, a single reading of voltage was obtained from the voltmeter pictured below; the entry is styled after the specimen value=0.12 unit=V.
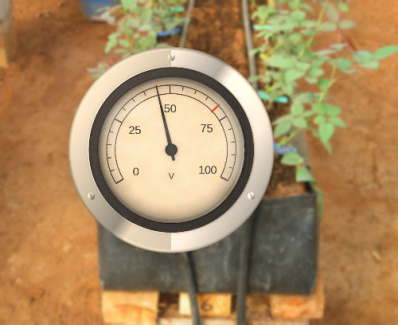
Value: value=45 unit=V
